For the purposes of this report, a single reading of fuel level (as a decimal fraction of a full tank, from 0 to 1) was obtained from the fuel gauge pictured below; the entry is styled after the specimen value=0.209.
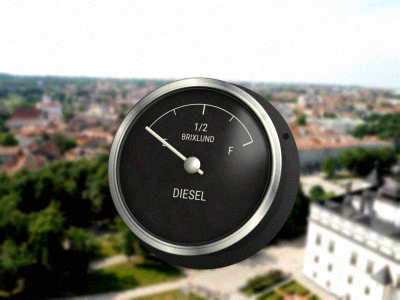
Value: value=0
